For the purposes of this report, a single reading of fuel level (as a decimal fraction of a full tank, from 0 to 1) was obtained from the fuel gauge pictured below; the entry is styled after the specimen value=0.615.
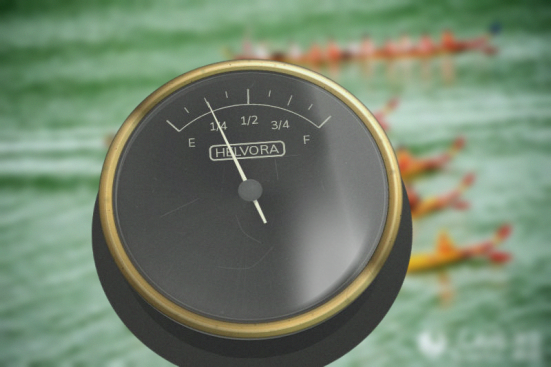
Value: value=0.25
